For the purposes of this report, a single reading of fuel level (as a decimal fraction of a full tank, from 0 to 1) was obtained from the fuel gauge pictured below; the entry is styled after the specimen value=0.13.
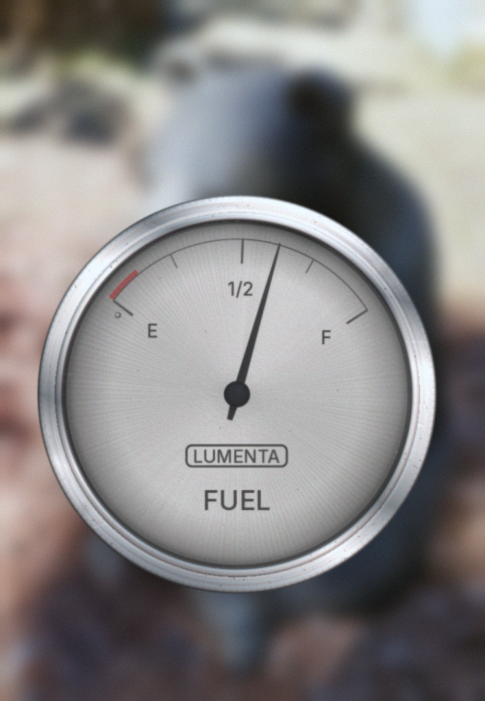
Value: value=0.625
